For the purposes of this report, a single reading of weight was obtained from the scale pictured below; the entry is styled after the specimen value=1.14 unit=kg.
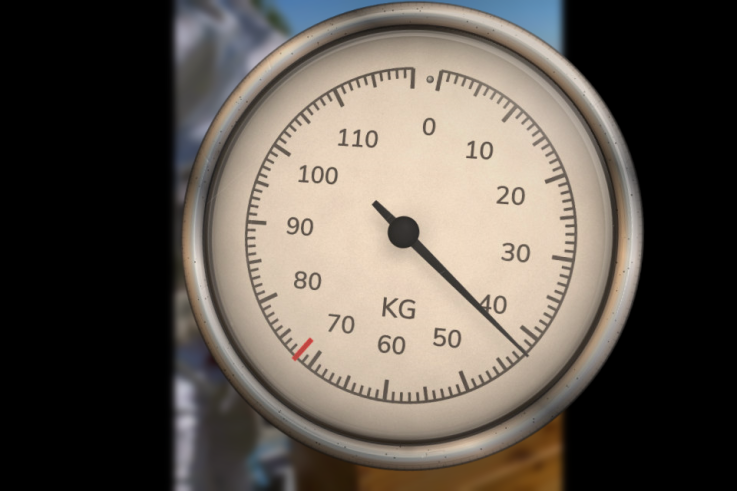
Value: value=42 unit=kg
